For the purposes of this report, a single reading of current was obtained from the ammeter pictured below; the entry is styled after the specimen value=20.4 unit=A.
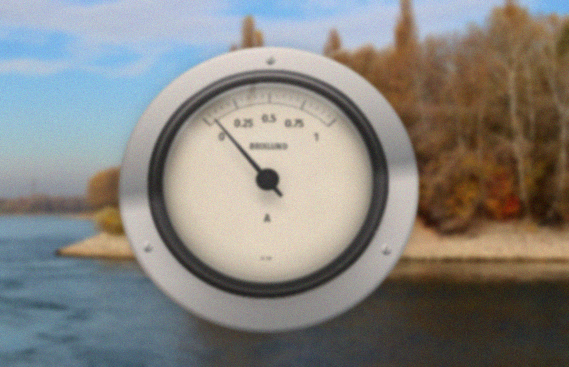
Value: value=0.05 unit=A
